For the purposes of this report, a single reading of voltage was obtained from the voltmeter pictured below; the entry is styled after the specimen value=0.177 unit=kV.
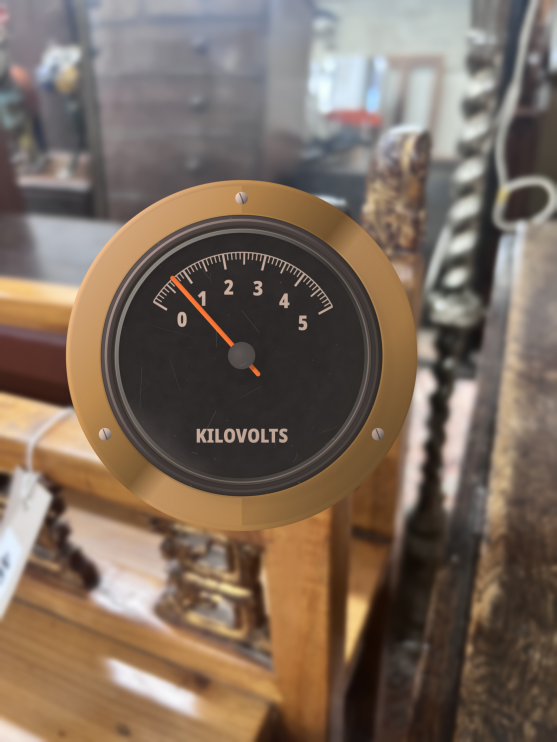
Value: value=0.7 unit=kV
